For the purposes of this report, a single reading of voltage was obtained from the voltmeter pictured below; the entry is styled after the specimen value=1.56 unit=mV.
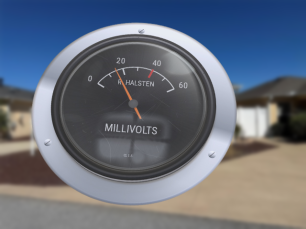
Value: value=15 unit=mV
